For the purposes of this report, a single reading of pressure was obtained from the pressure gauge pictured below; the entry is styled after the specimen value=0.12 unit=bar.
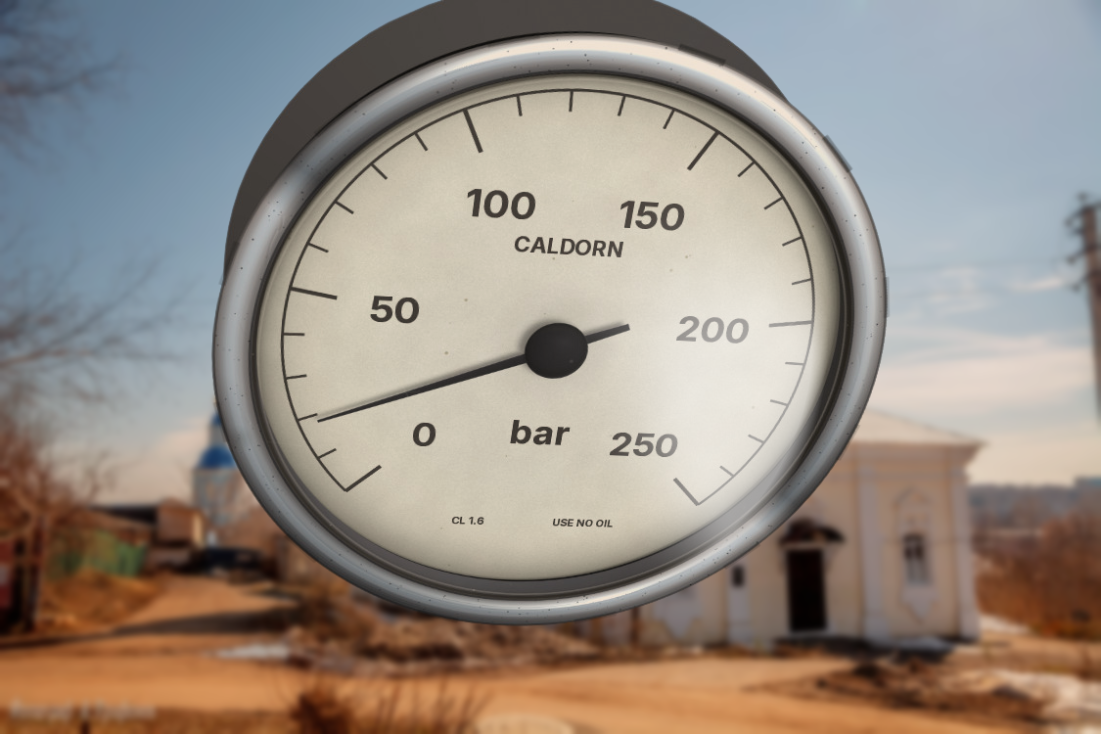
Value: value=20 unit=bar
